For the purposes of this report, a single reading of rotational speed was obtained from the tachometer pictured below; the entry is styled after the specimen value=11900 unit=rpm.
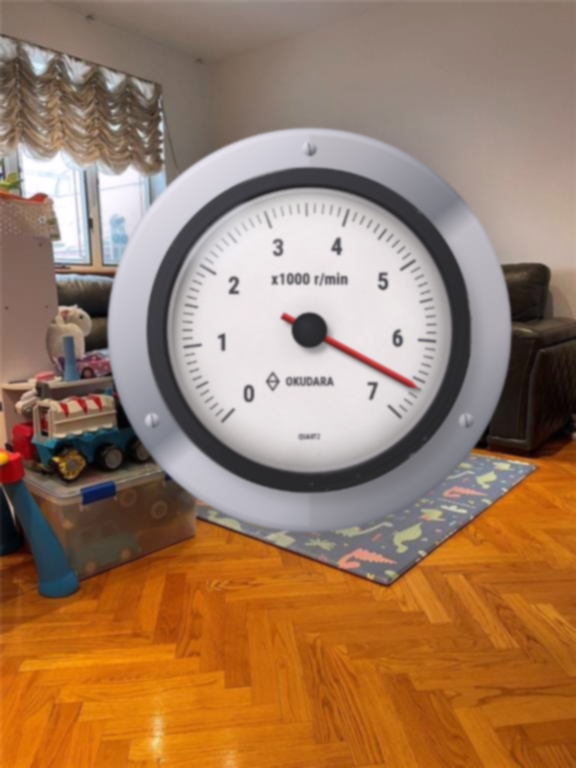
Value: value=6600 unit=rpm
